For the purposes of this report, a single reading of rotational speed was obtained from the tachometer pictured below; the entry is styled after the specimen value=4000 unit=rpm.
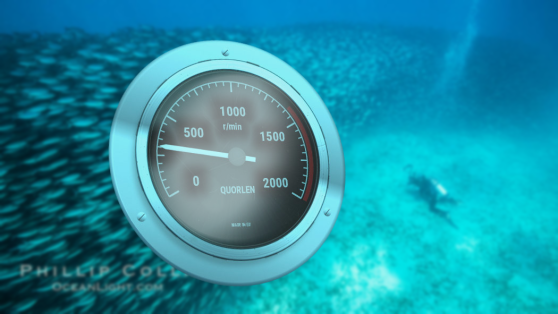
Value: value=300 unit=rpm
